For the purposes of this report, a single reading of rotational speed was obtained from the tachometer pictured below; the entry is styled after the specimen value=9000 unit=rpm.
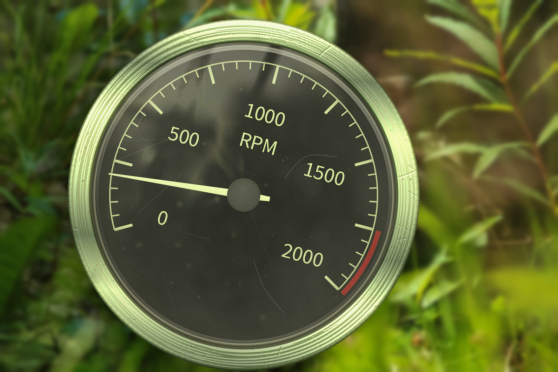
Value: value=200 unit=rpm
